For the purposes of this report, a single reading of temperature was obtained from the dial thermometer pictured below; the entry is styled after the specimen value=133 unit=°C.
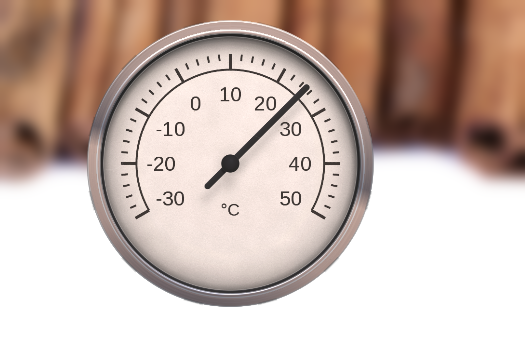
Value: value=25 unit=°C
